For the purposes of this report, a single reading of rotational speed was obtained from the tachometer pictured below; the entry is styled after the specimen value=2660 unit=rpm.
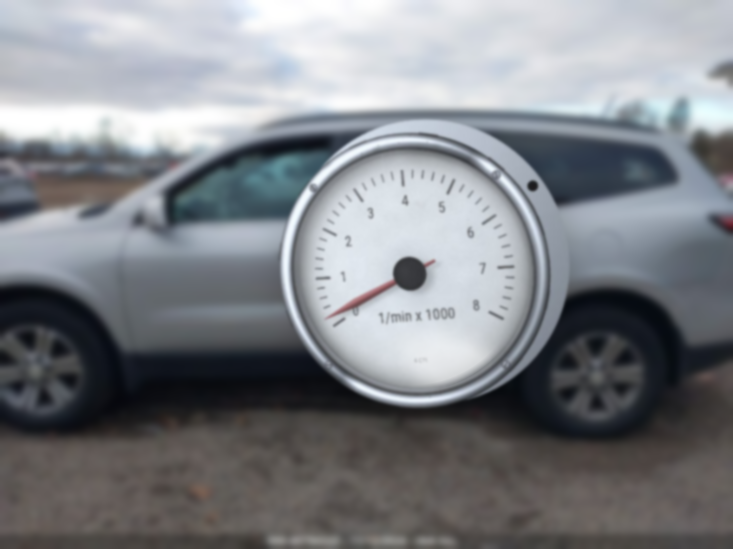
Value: value=200 unit=rpm
